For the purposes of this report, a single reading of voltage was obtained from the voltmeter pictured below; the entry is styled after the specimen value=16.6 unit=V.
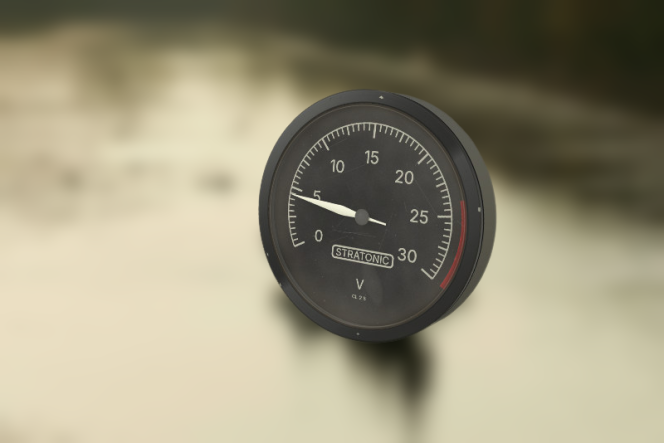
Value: value=4.5 unit=V
